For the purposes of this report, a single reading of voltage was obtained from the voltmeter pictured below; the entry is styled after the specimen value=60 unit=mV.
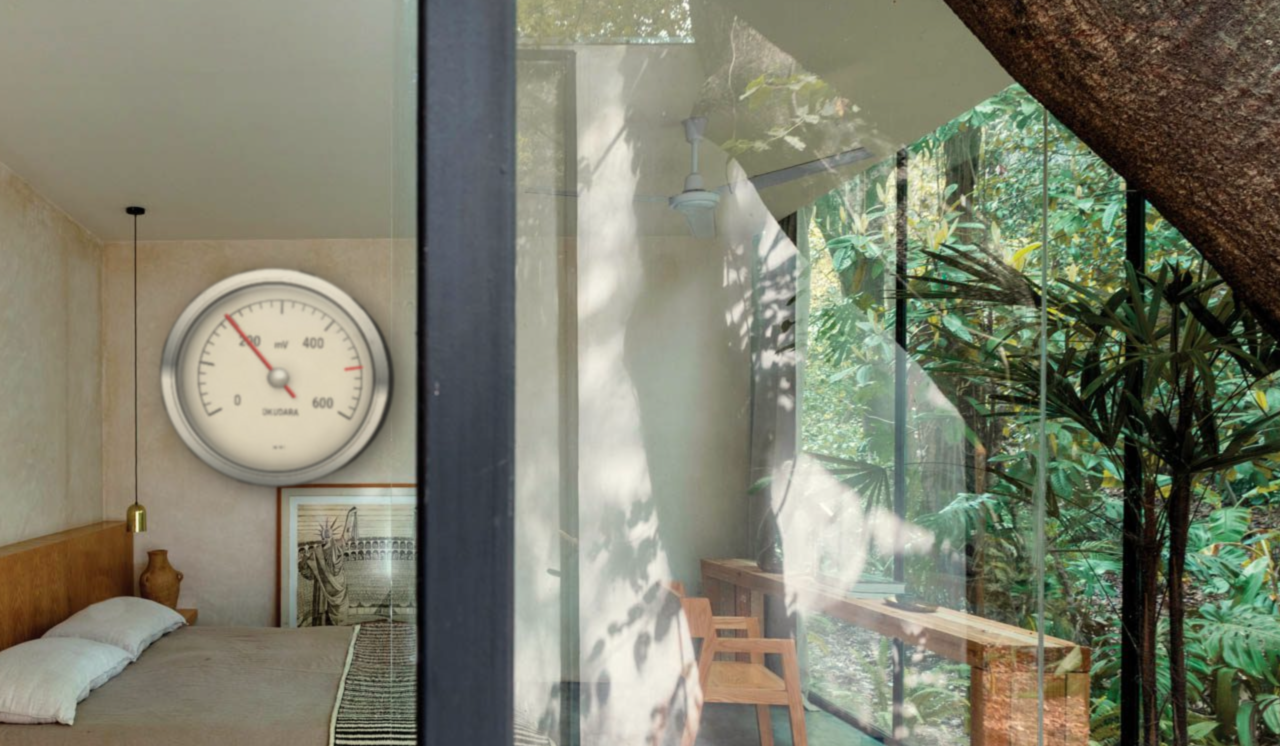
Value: value=200 unit=mV
